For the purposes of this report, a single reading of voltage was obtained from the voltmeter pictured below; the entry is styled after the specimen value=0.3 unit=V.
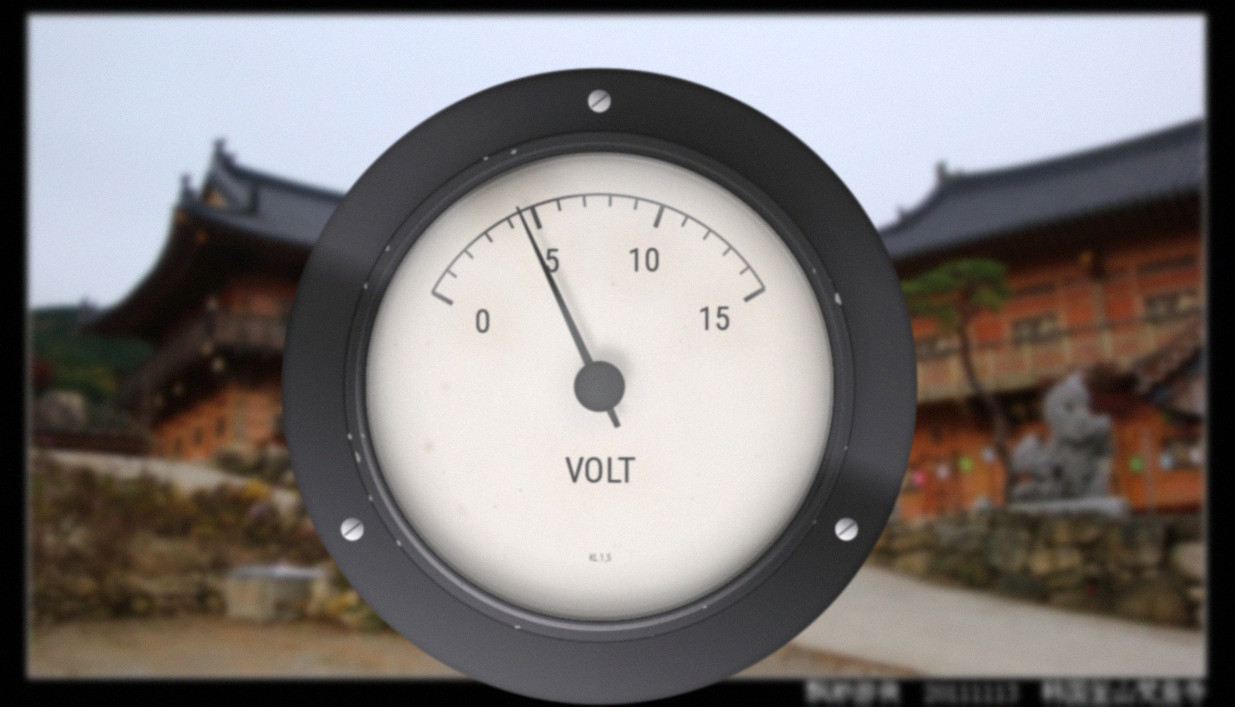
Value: value=4.5 unit=V
